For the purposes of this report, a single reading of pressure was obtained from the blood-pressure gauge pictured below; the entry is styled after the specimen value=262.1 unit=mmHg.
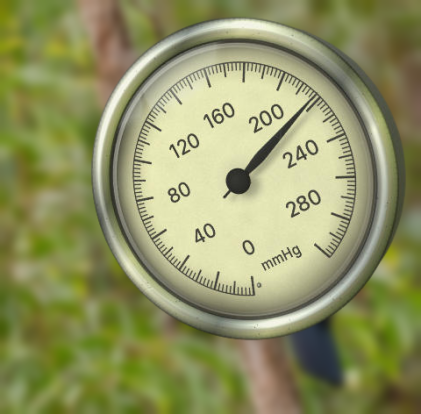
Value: value=218 unit=mmHg
